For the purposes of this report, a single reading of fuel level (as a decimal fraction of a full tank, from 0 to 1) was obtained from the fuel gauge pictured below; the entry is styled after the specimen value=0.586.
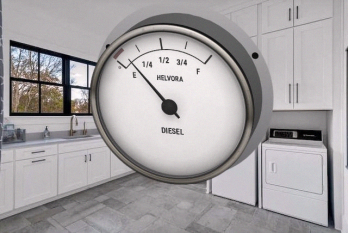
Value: value=0.125
